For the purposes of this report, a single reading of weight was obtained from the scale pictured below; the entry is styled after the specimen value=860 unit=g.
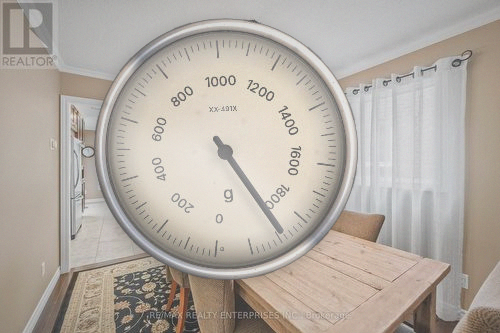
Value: value=1880 unit=g
